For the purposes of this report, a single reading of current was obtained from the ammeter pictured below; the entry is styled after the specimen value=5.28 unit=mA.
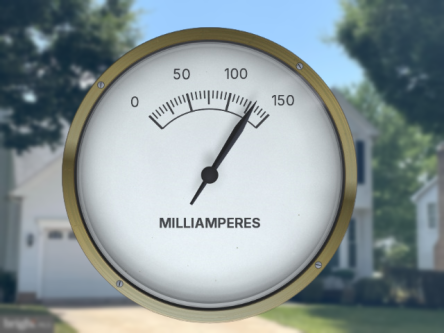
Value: value=130 unit=mA
